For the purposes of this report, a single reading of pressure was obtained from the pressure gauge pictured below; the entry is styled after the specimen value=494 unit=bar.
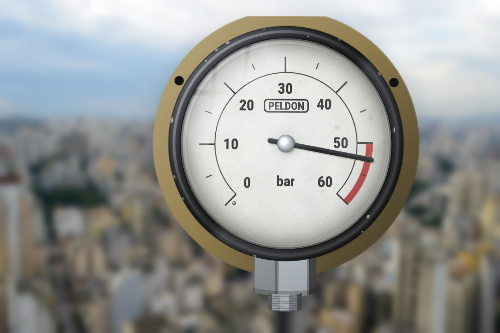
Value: value=52.5 unit=bar
